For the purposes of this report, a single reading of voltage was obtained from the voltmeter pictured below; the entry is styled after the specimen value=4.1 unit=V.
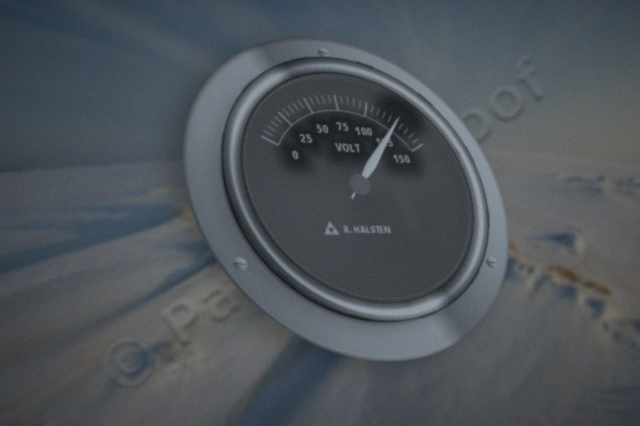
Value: value=125 unit=V
